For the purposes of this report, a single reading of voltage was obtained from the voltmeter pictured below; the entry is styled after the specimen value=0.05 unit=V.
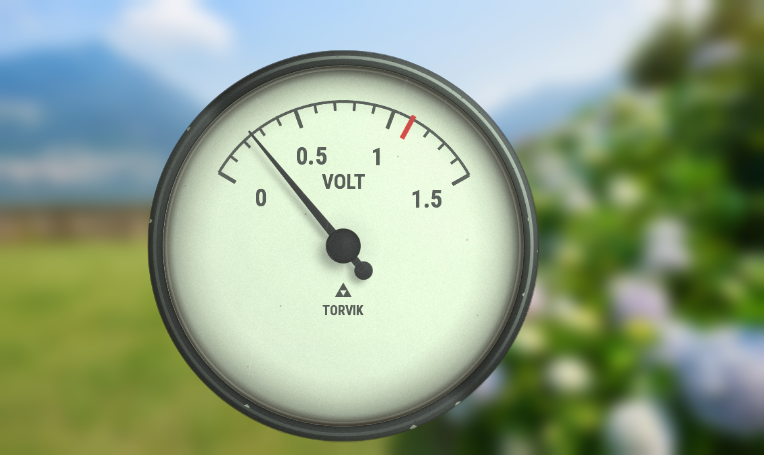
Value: value=0.25 unit=V
